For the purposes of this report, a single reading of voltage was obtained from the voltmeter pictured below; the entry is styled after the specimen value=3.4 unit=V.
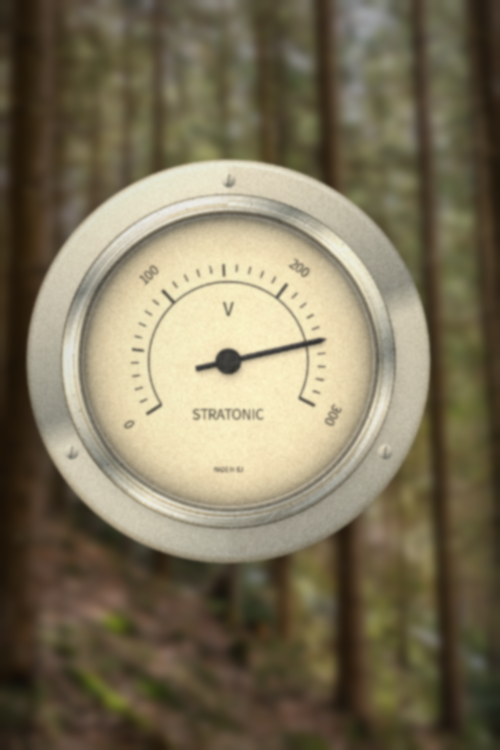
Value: value=250 unit=V
